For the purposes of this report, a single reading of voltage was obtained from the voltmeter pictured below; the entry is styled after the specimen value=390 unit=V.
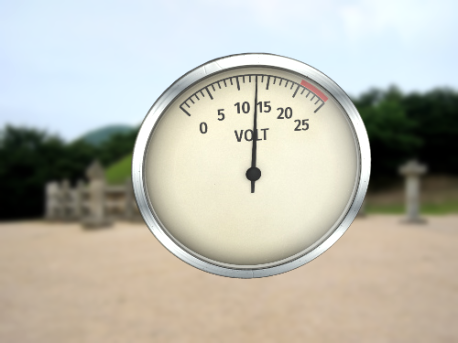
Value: value=13 unit=V
